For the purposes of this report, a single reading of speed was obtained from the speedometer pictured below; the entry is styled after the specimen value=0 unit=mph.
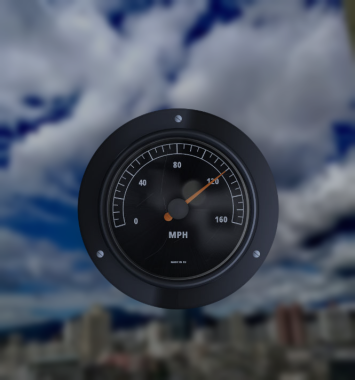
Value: value=120 unit=mph
